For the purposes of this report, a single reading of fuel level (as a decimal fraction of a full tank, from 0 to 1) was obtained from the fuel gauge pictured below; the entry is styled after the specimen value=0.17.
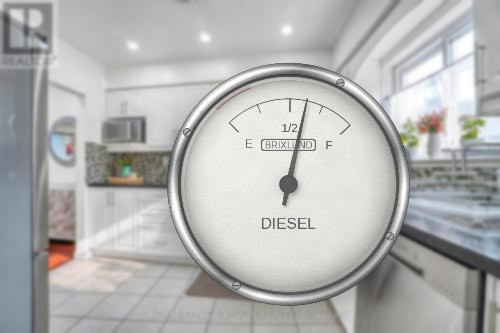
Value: value=0.625
